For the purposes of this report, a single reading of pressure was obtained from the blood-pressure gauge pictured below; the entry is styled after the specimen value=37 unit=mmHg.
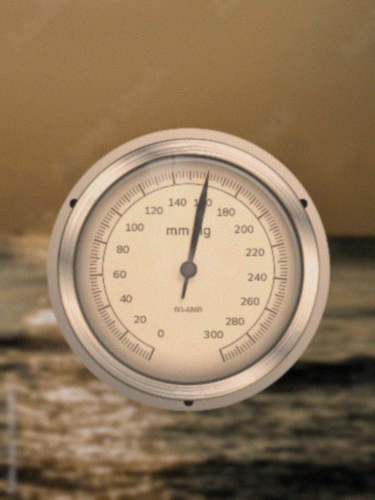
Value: value=160 unit=mmHg
